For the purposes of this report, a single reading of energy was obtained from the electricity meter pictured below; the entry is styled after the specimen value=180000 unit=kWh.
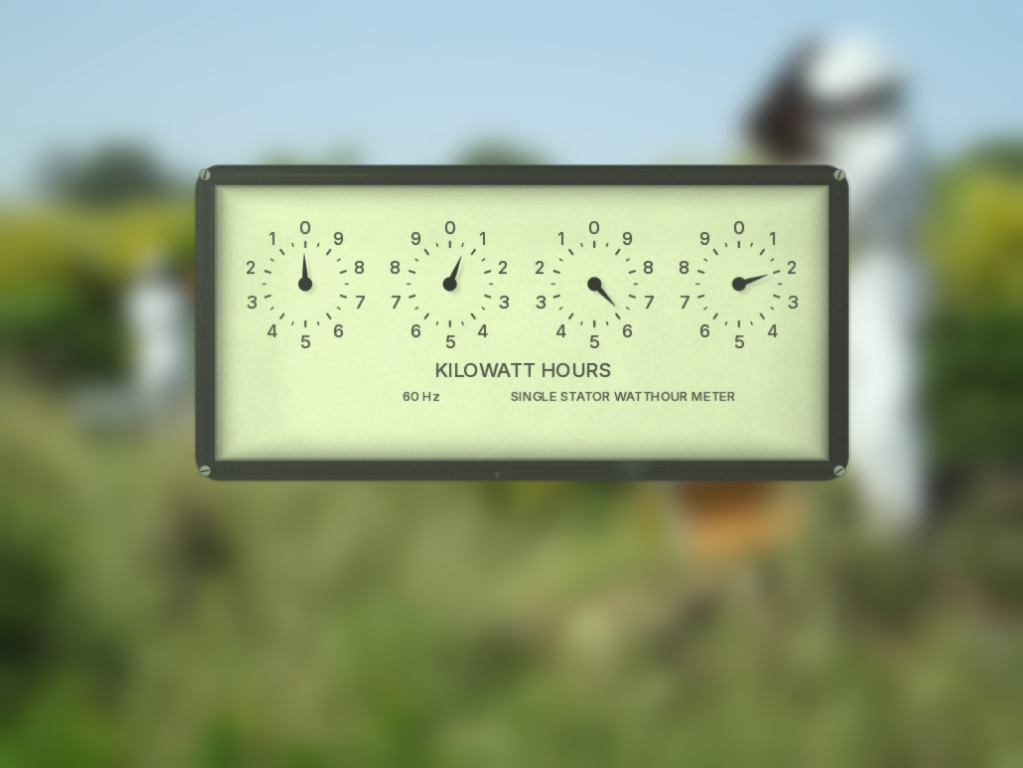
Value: value=62 unit=kWh
